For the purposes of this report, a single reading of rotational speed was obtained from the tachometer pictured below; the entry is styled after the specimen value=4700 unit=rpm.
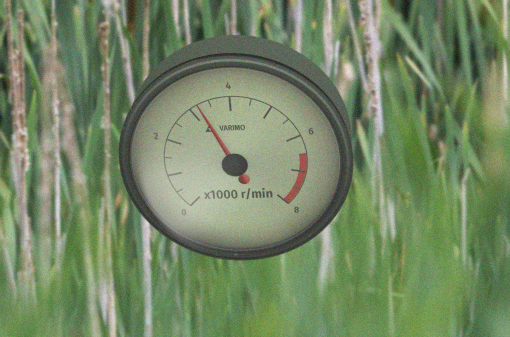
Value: value=3250 unit=rpm
